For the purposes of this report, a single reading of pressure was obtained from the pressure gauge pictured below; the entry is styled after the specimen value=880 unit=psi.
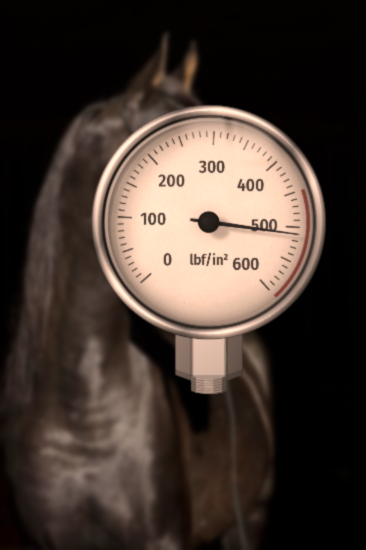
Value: value=510 unit=psi
